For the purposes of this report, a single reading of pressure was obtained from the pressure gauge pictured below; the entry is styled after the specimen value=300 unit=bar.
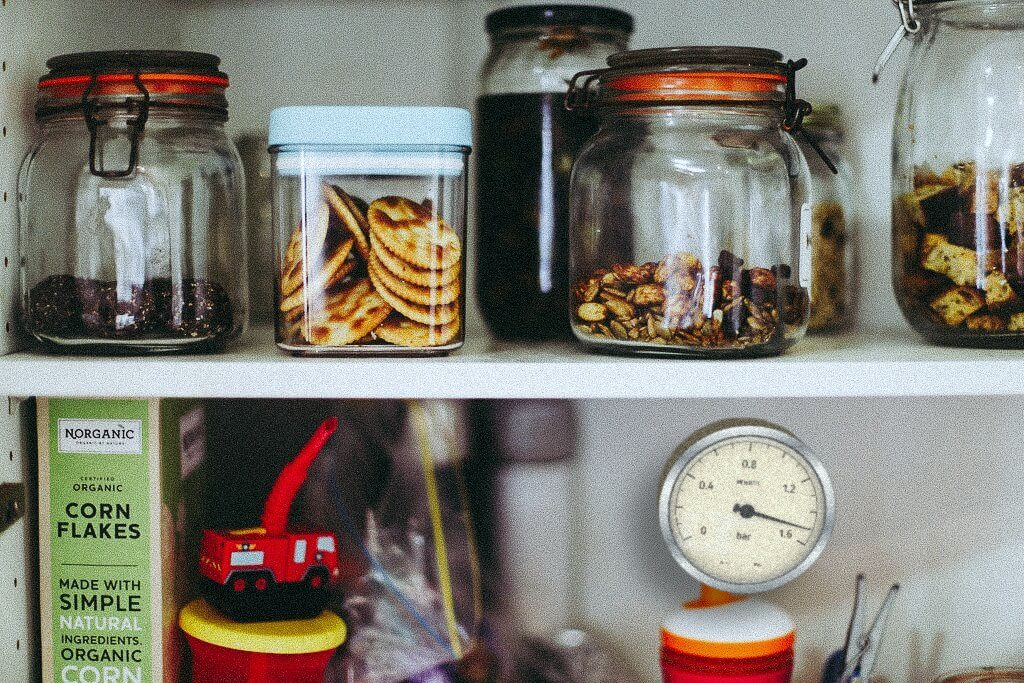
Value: value=1.5 unit=bar
